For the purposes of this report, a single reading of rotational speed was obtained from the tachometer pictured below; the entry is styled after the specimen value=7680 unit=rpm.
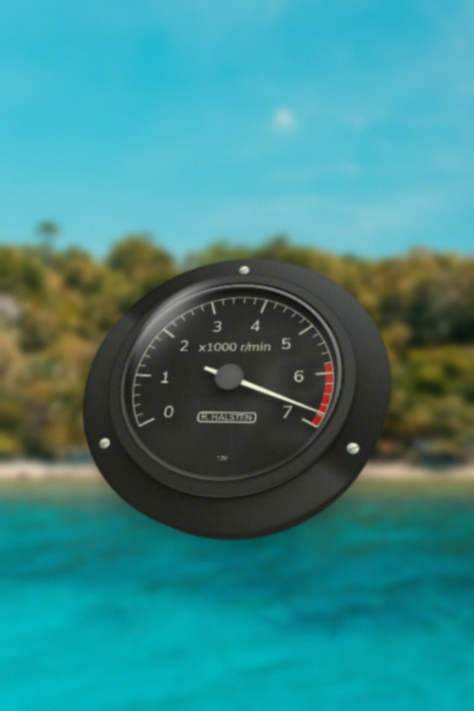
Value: value=6800 unit=rpm
